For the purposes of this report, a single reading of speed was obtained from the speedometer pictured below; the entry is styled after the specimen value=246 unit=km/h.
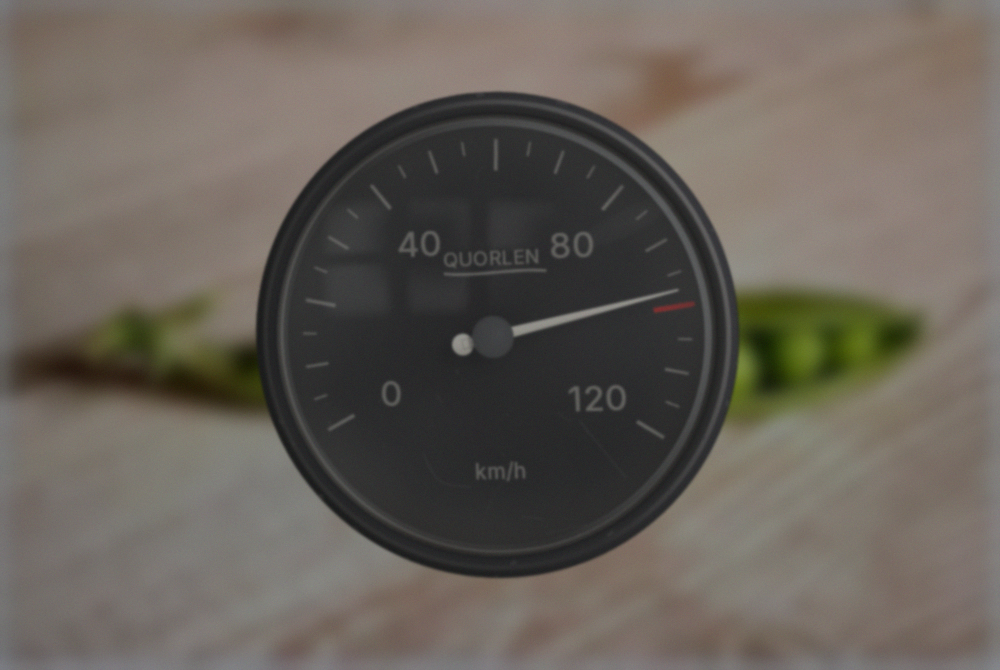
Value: value=97.5 unit=km/h
